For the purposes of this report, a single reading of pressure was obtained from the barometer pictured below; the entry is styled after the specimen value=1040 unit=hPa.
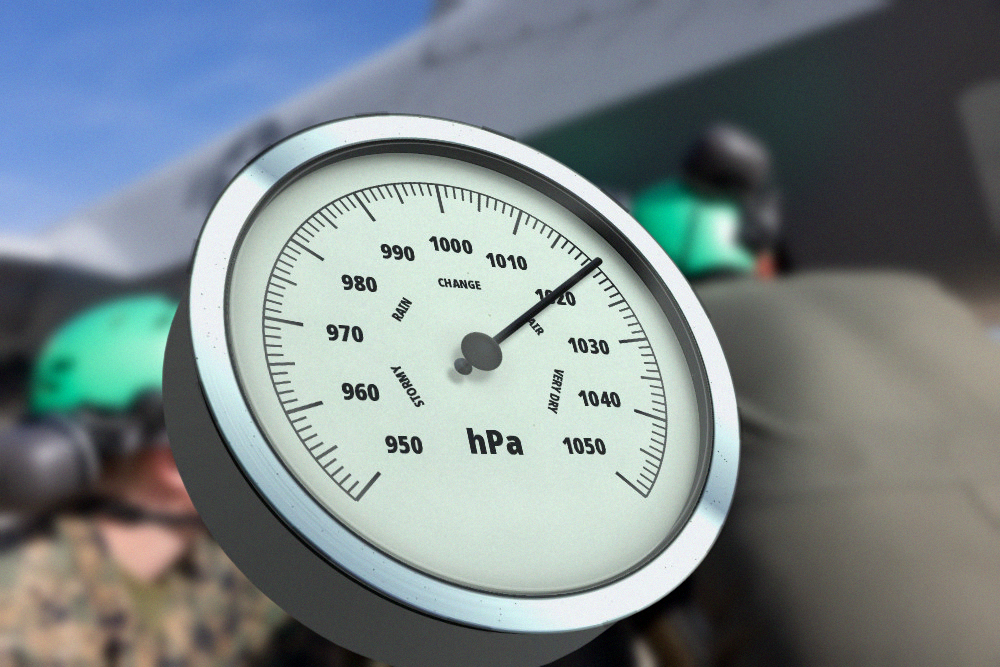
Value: value=1020 unit=hPa
